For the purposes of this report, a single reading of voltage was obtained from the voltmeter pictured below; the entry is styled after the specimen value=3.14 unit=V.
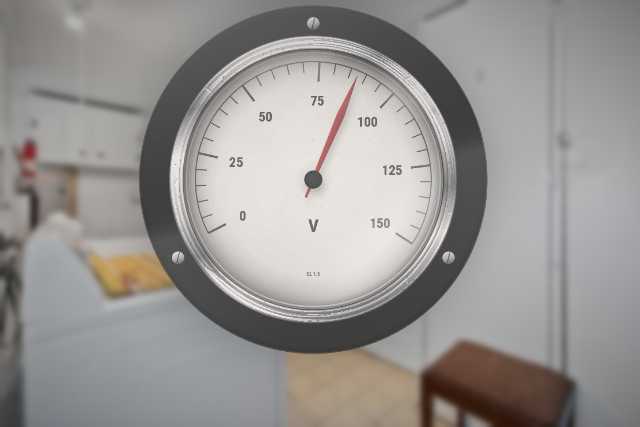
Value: value=87.5 unit=V
